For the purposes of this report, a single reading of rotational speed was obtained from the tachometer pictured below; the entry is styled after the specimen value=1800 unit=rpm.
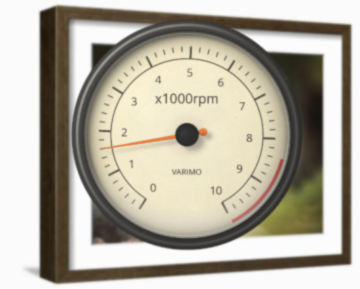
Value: value=1600 unit=rpm
